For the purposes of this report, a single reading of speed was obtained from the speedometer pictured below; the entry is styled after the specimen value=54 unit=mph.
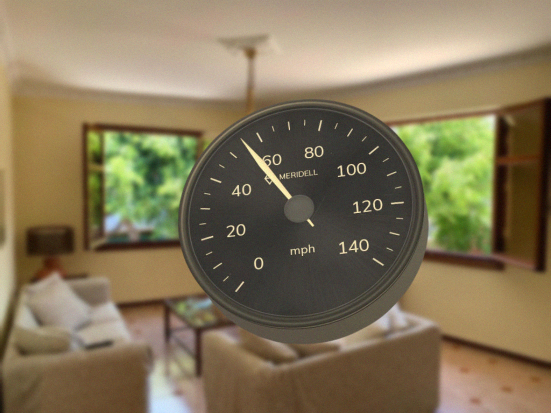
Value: value=55 unit=mph
